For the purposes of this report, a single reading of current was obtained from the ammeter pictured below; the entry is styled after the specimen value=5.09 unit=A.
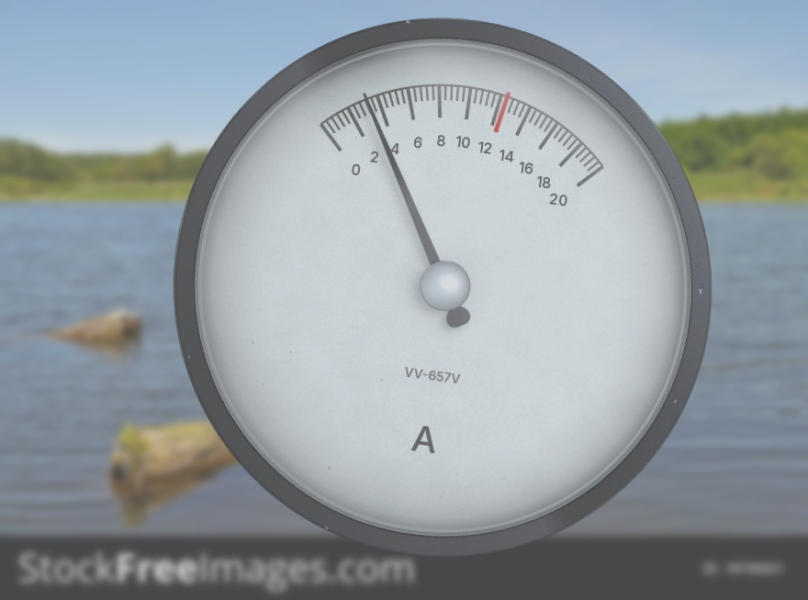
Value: value=3.2 unit=A
